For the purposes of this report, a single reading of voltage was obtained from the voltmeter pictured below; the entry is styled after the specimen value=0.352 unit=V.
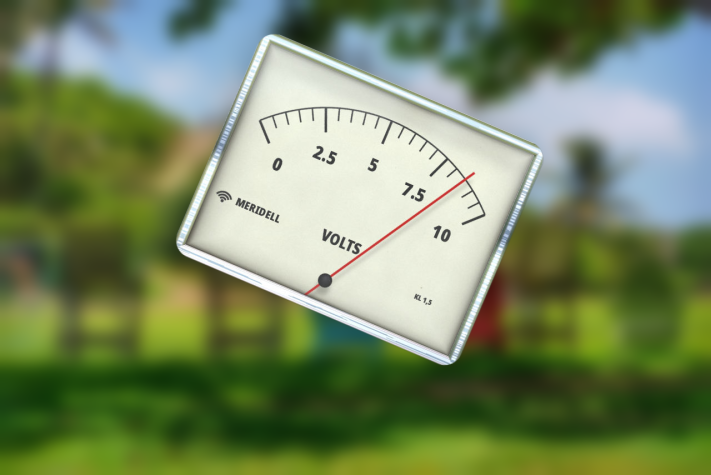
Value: value=8.5 unit=V
